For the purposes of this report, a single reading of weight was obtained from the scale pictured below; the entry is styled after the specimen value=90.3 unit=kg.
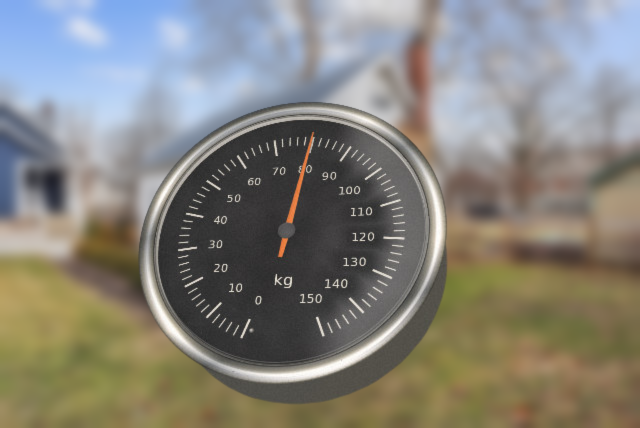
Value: value=80 unit=kg
